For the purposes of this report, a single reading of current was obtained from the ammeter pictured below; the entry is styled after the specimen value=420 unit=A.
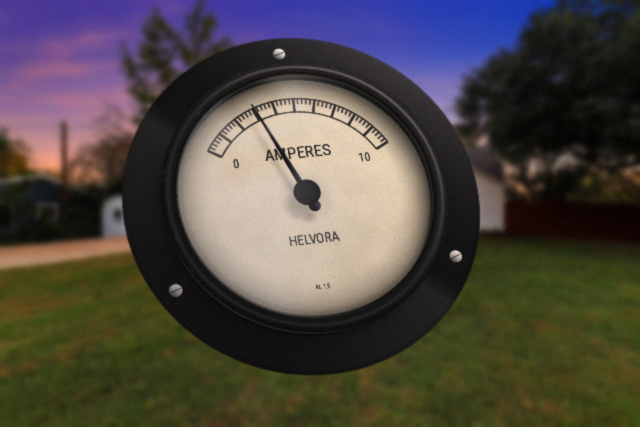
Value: value=3 unit=A
